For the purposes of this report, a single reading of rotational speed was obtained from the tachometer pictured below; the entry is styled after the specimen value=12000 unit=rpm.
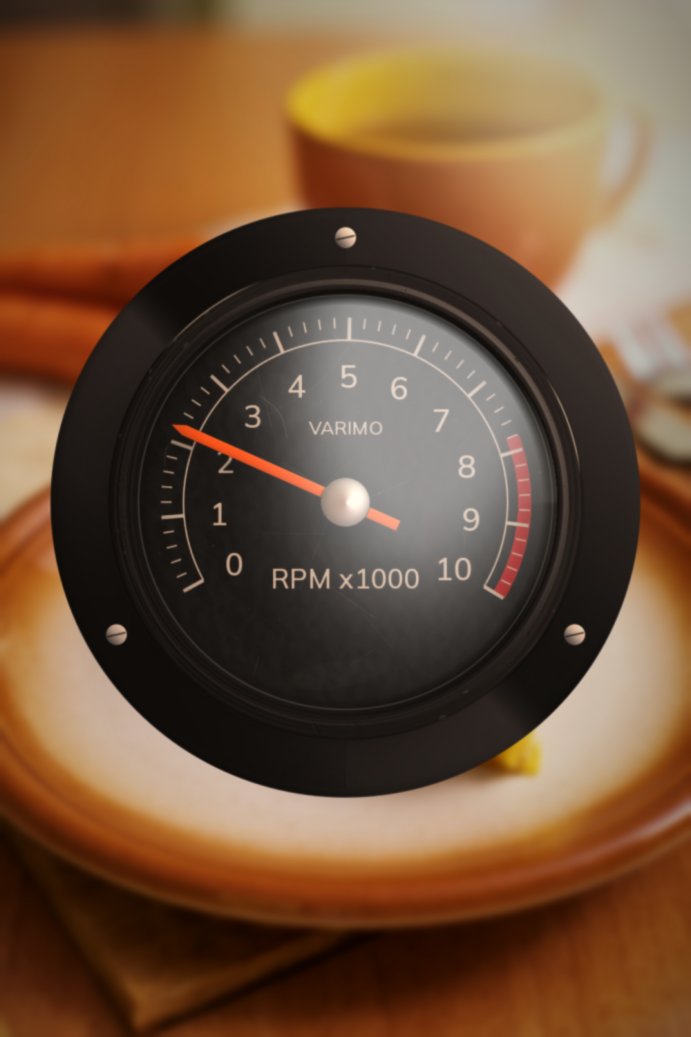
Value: value=2200 unit=rpm
